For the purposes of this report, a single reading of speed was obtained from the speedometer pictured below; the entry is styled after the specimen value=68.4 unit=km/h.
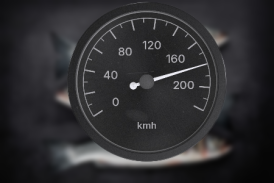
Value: value=180 unit=km/h
